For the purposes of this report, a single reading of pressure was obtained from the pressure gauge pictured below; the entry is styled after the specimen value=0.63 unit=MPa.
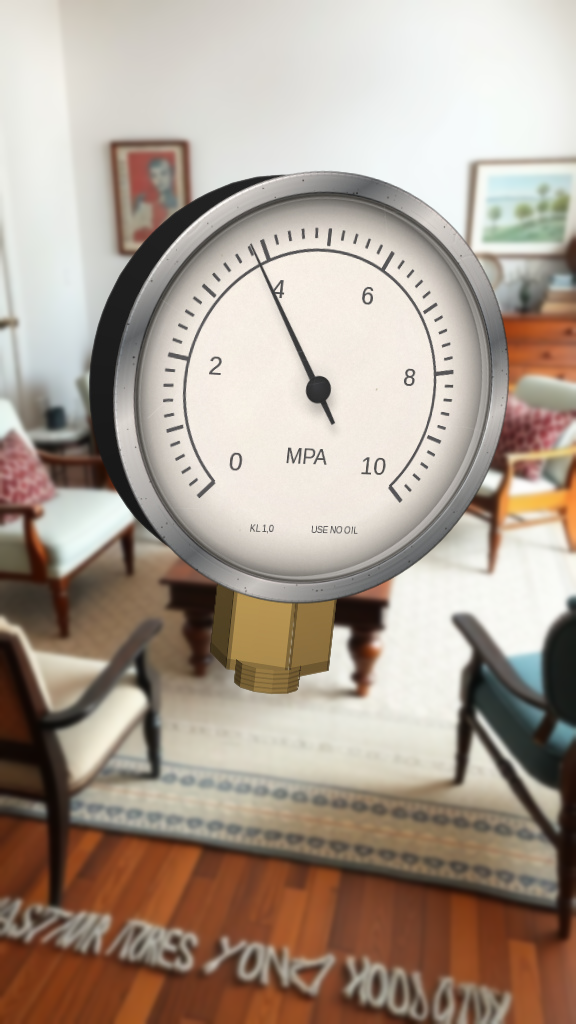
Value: value=3.8 unit=MPa
